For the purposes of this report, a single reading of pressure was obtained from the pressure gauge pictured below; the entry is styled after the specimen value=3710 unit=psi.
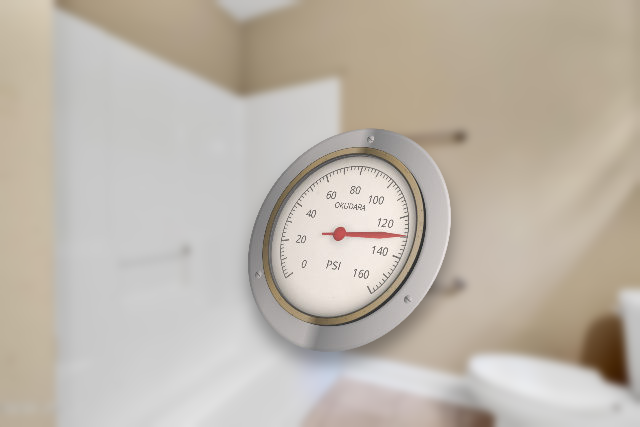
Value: value=130 unit=psi
